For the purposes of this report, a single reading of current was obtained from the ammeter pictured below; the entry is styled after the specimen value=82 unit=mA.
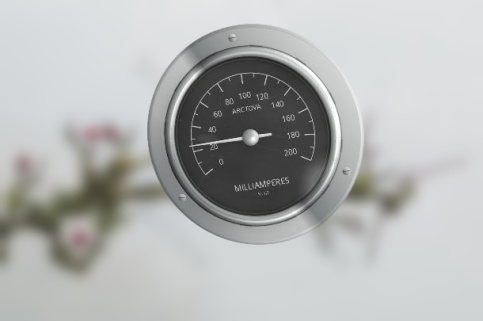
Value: value=25 unit=mA
